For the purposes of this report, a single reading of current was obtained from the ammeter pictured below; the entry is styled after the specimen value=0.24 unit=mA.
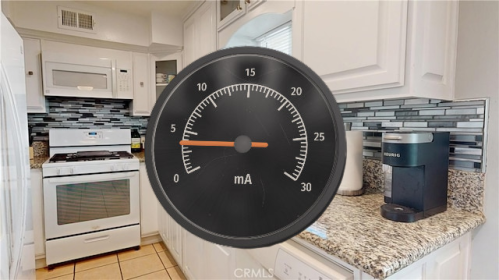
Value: value=3.5 unit=mA
